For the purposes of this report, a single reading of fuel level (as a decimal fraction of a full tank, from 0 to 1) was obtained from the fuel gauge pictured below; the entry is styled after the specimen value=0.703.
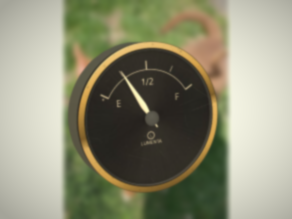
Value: value=0.25
